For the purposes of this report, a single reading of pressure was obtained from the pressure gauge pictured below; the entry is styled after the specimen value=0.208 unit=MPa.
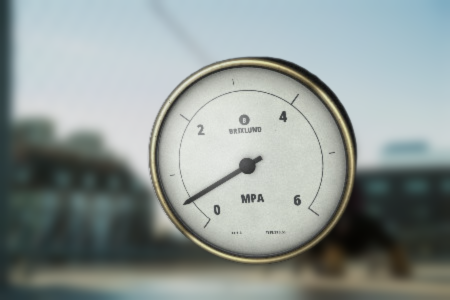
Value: value=0.5 unit=MPa
